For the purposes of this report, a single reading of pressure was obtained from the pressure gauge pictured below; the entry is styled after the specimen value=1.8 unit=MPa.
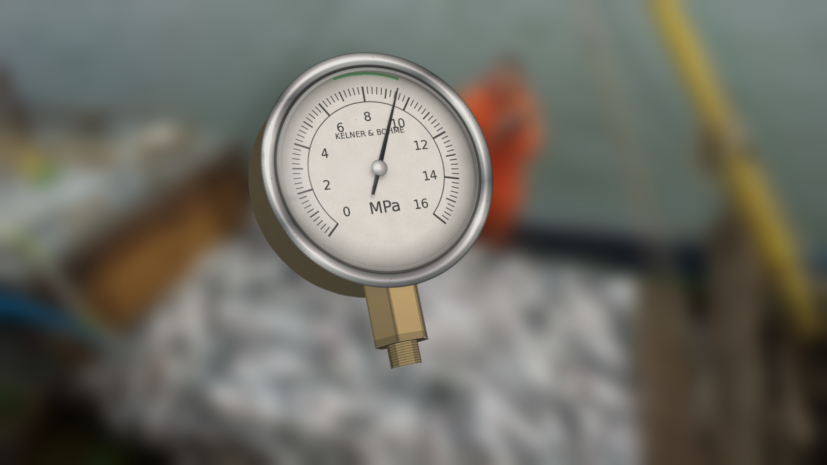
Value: value=9.4 unit=MPa
